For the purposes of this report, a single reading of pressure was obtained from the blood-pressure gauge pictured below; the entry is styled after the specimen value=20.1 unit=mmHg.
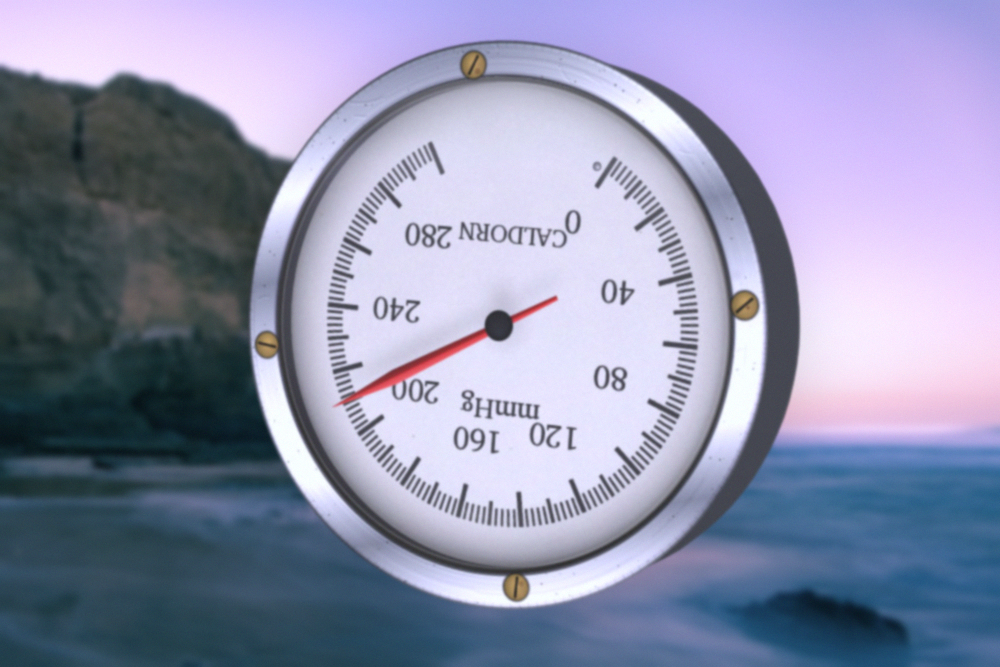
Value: value=210 unit=mmHg
